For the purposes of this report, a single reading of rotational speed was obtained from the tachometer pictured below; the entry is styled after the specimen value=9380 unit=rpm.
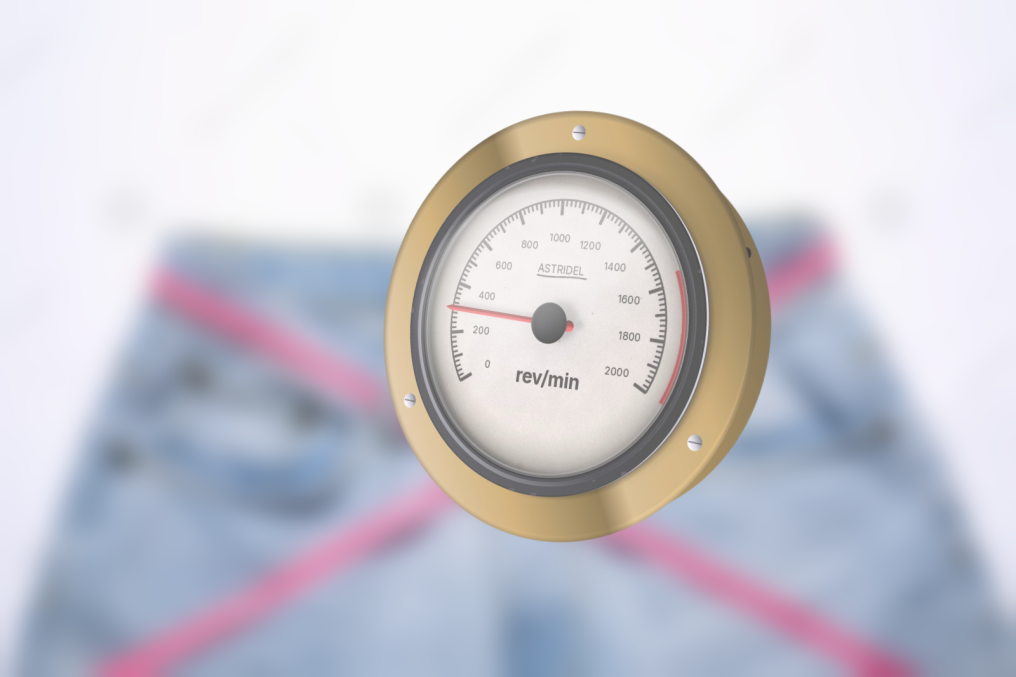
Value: value=300 unit=rpm
